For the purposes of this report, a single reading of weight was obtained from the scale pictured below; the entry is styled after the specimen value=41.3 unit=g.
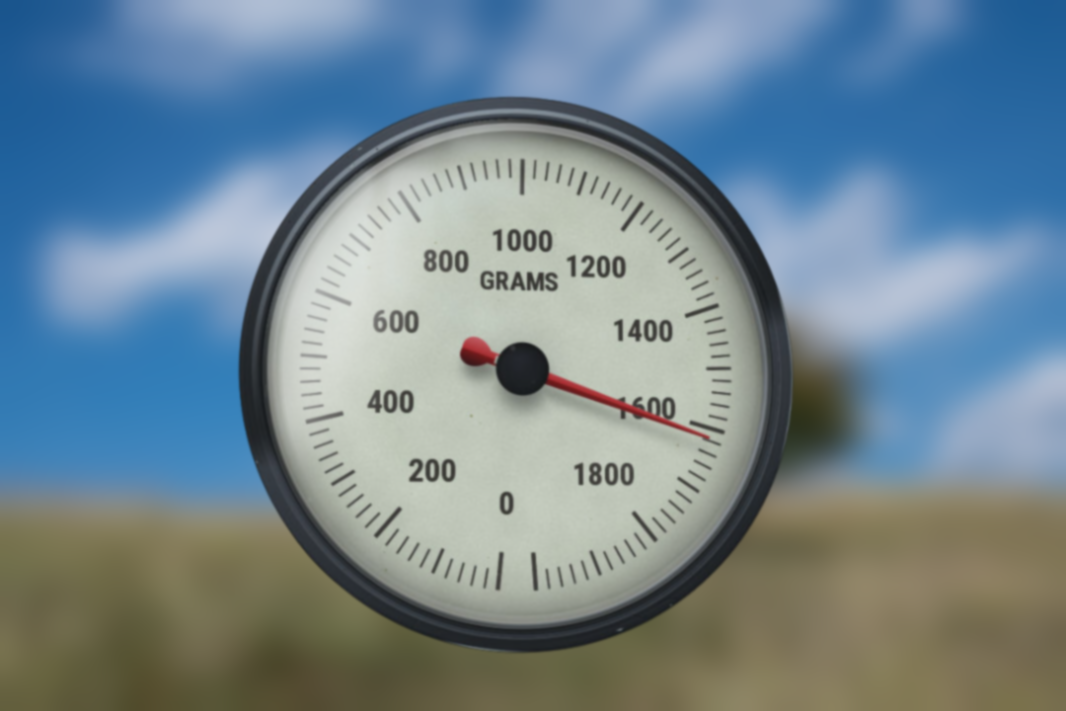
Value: value=1620 unit=g
